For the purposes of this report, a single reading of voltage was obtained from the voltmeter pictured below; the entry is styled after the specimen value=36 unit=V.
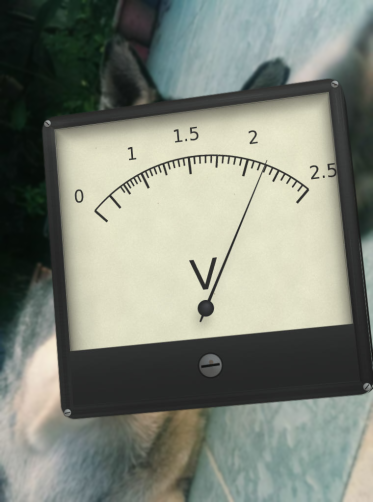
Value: value=2.15 unit=V
